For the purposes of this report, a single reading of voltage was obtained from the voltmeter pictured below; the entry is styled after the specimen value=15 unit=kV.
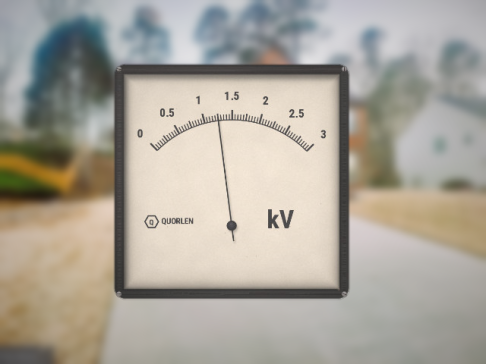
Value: value=1.25 unit=kV
